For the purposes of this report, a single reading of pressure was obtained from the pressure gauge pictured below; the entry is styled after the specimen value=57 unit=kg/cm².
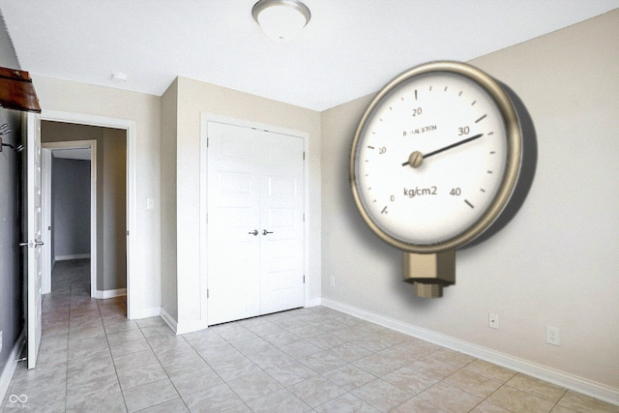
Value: value=32 unit=kg/cm²
